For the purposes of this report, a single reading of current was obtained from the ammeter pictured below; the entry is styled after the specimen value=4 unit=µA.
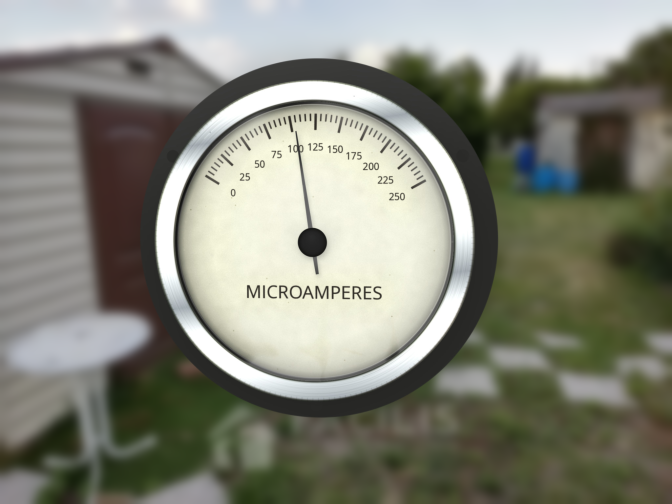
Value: value=105 unit=µA
